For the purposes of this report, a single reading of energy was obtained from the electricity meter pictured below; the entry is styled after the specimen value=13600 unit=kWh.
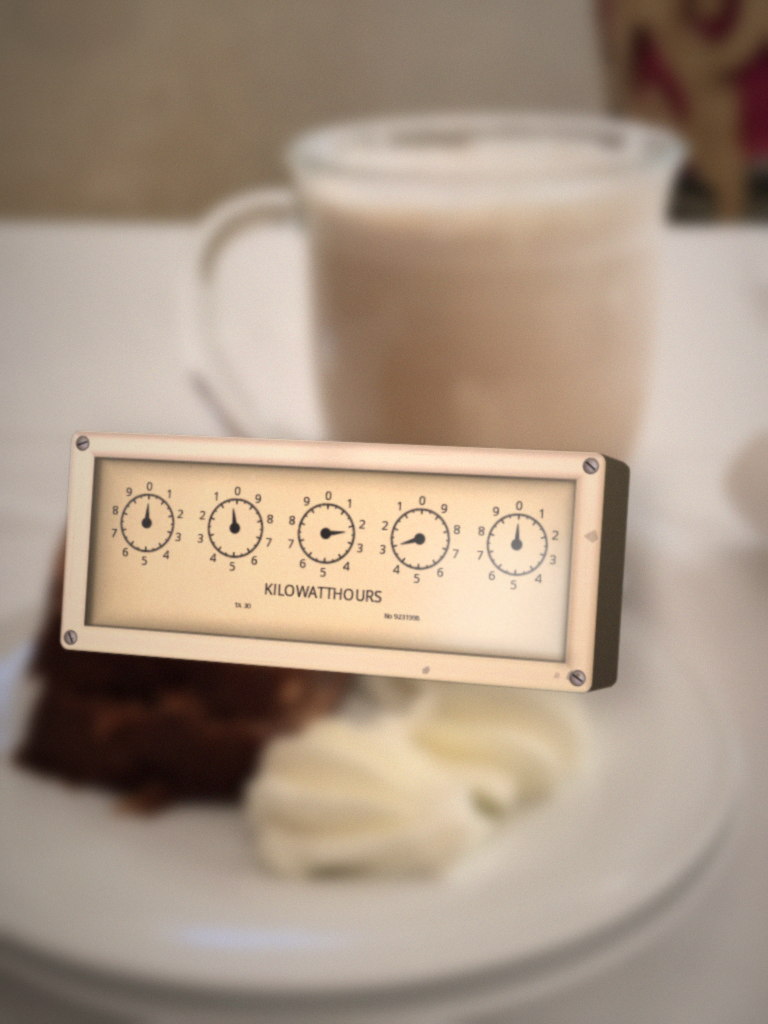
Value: value=230 unit=kWh
